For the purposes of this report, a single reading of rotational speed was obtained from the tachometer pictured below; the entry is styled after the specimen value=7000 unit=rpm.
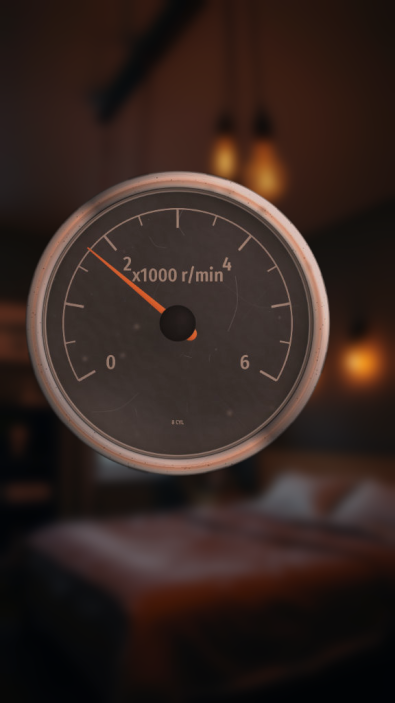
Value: value=1750 unit=rpm
